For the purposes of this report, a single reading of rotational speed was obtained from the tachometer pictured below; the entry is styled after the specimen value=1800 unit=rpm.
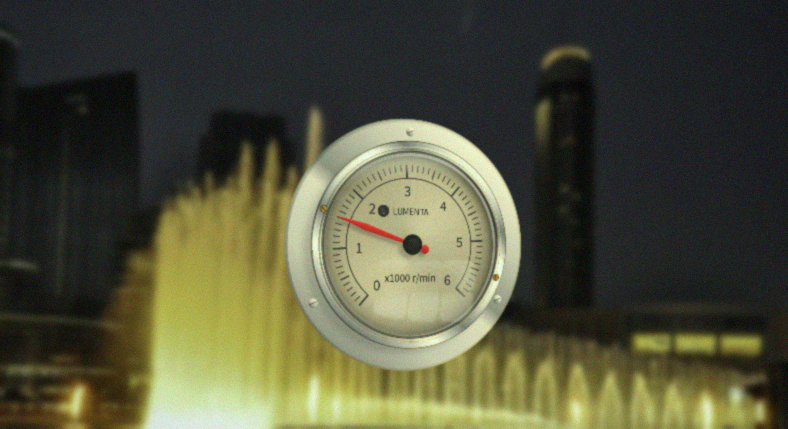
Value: value=1500 unit=rpm
